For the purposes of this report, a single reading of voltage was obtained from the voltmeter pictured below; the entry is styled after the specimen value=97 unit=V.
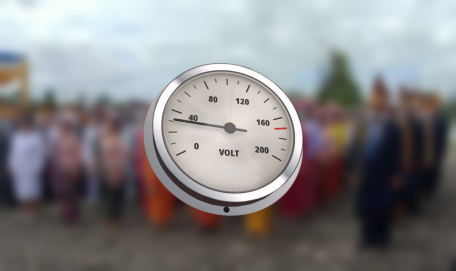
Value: value=30 unit=V
